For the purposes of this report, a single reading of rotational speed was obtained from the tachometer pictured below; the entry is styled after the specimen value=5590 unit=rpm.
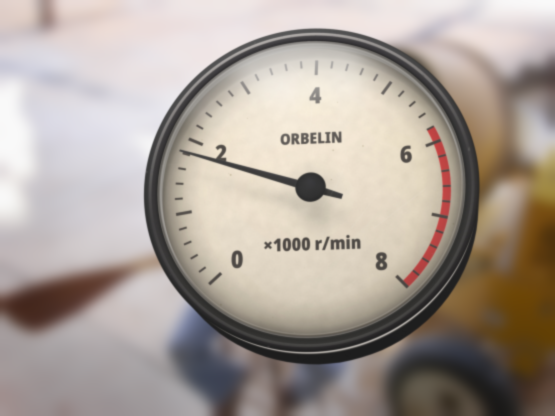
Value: value=1800 unit=rpm
